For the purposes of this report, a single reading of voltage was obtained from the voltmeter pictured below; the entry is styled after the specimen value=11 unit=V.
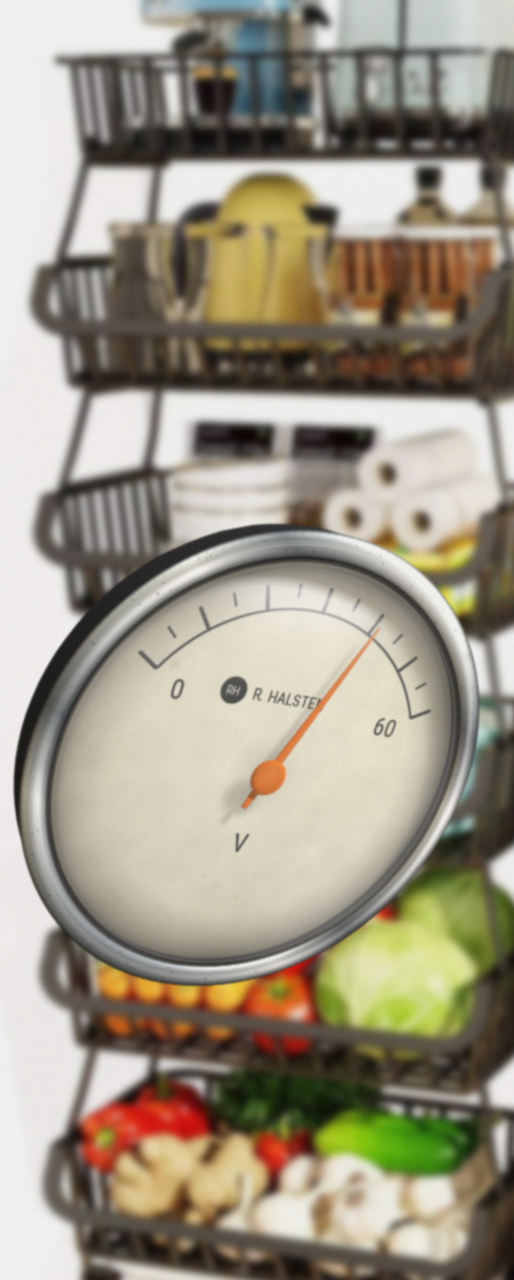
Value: value=40 unit=V
